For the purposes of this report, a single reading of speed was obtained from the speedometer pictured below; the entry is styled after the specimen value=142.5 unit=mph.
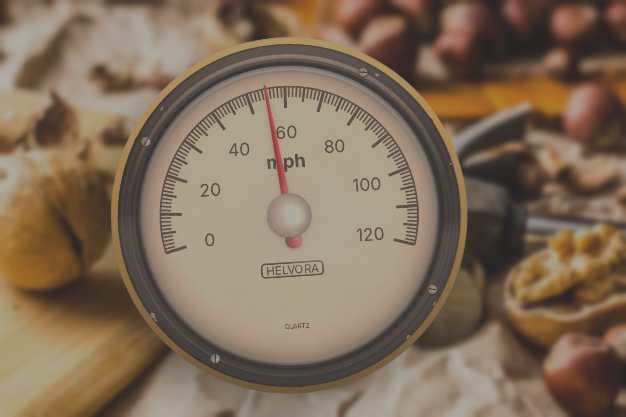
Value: value=55 unit=mph
